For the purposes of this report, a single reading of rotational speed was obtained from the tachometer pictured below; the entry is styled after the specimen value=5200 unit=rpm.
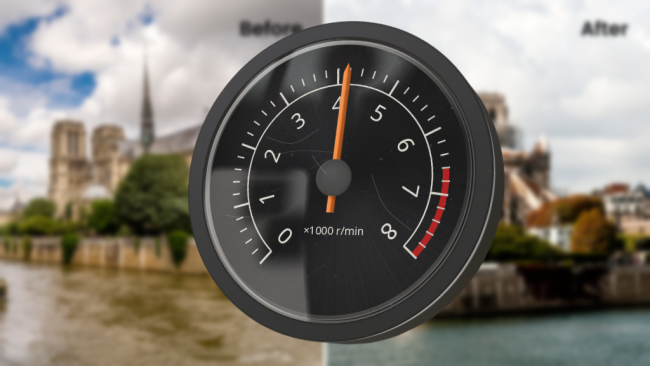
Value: value=4200 unit=rpm
